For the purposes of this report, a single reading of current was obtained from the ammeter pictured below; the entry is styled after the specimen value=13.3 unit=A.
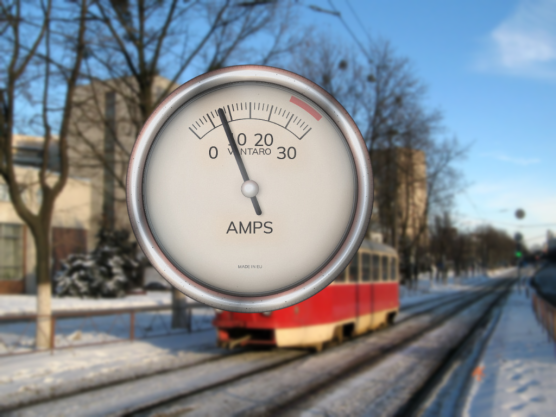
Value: value=8 unit=A
